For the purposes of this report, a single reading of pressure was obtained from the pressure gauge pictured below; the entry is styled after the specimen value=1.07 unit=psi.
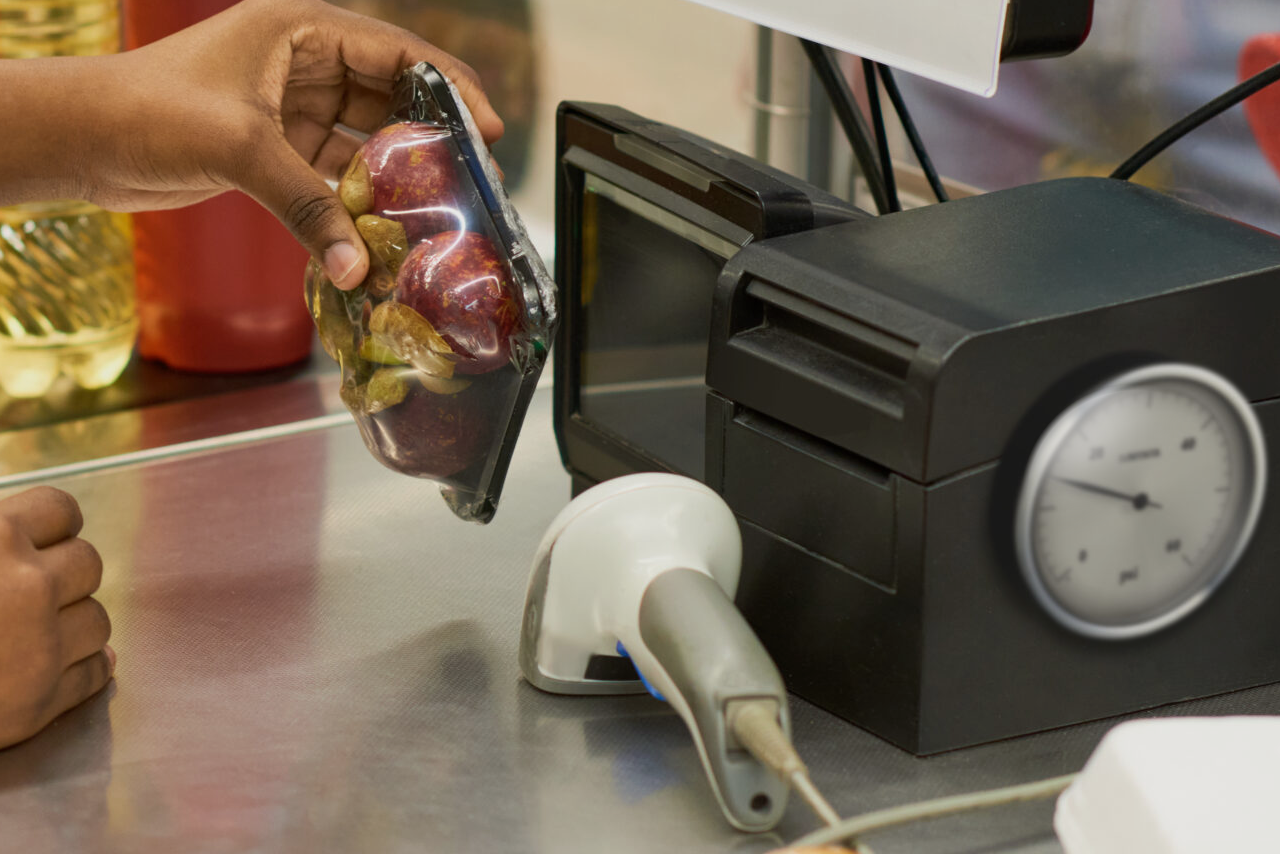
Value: value=14 unit=psi
